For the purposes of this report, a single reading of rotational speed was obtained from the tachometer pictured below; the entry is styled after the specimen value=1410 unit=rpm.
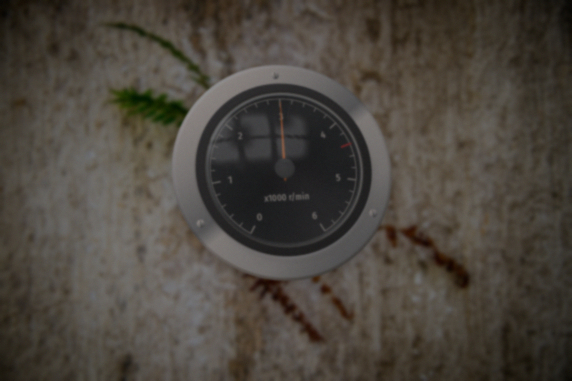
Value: value=3000 unit=rpm
